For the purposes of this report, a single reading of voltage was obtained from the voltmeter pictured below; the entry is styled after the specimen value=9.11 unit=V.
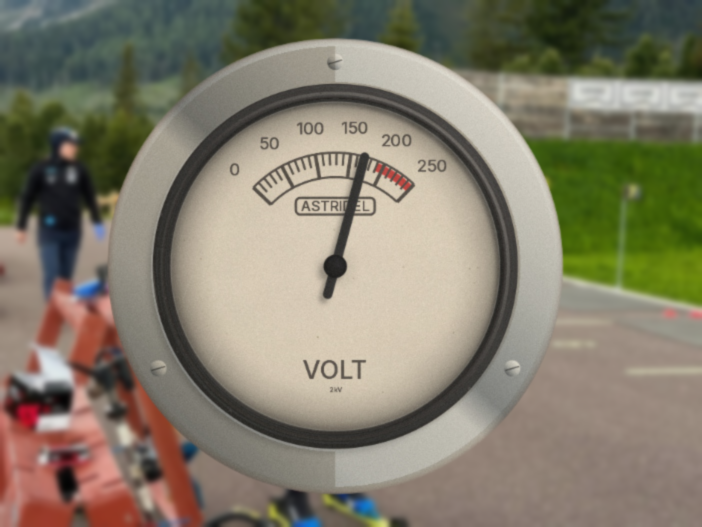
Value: value=170 unit=V
